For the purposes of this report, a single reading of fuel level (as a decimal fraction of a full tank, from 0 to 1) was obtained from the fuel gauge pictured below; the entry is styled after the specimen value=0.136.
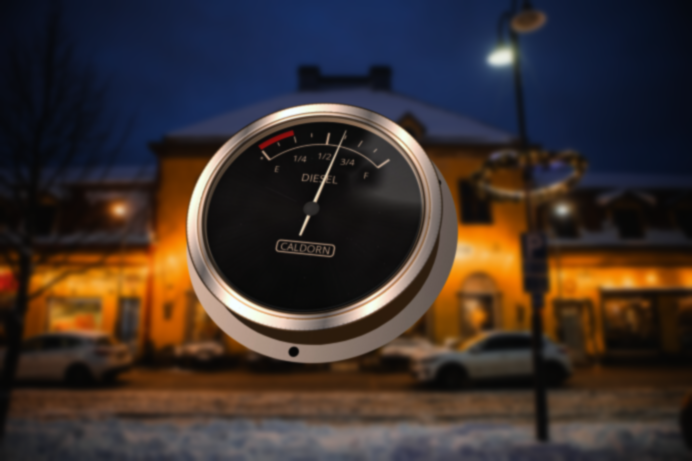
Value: value=0.625
